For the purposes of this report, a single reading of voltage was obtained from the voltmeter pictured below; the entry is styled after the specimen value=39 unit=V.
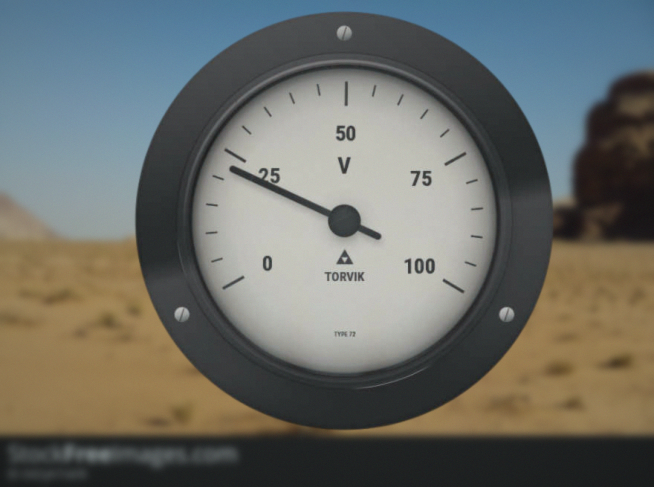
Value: value=22.5 unit=V
